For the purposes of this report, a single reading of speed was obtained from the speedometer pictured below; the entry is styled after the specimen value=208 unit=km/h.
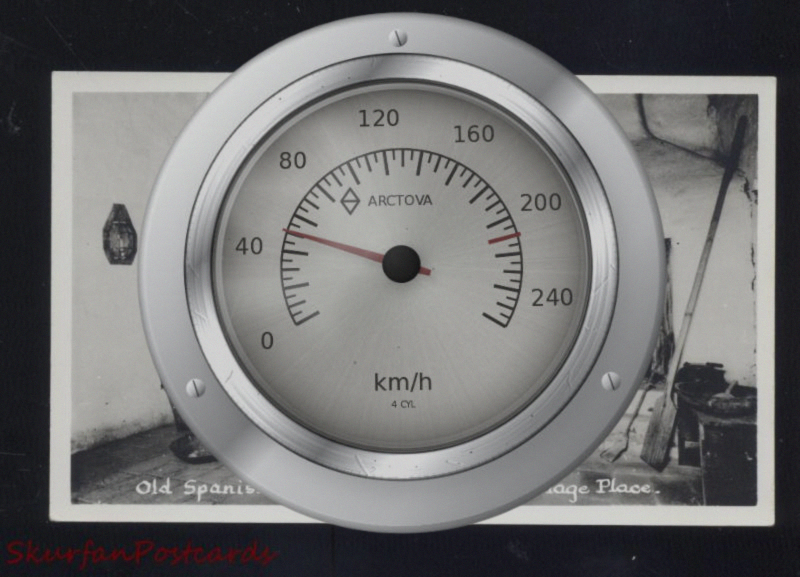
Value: value=50 unit=km/h
